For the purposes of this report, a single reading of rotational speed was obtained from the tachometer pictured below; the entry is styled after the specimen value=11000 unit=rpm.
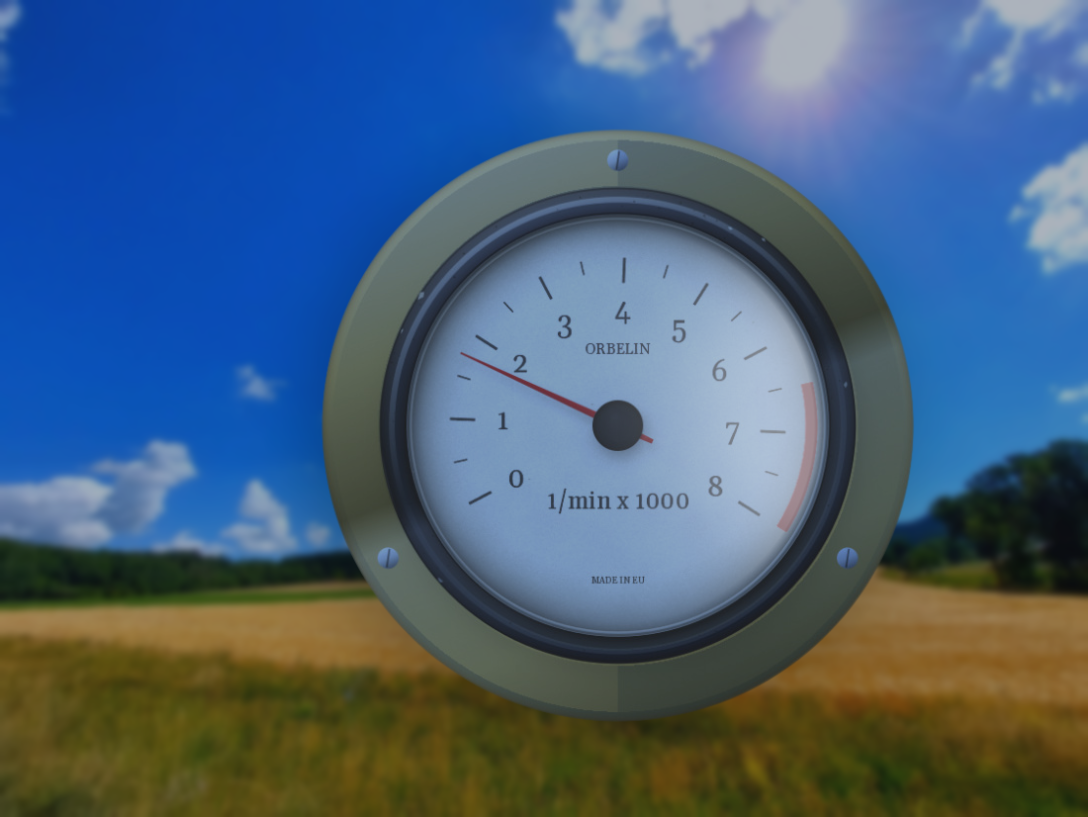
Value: value=1750 unit=rpm
